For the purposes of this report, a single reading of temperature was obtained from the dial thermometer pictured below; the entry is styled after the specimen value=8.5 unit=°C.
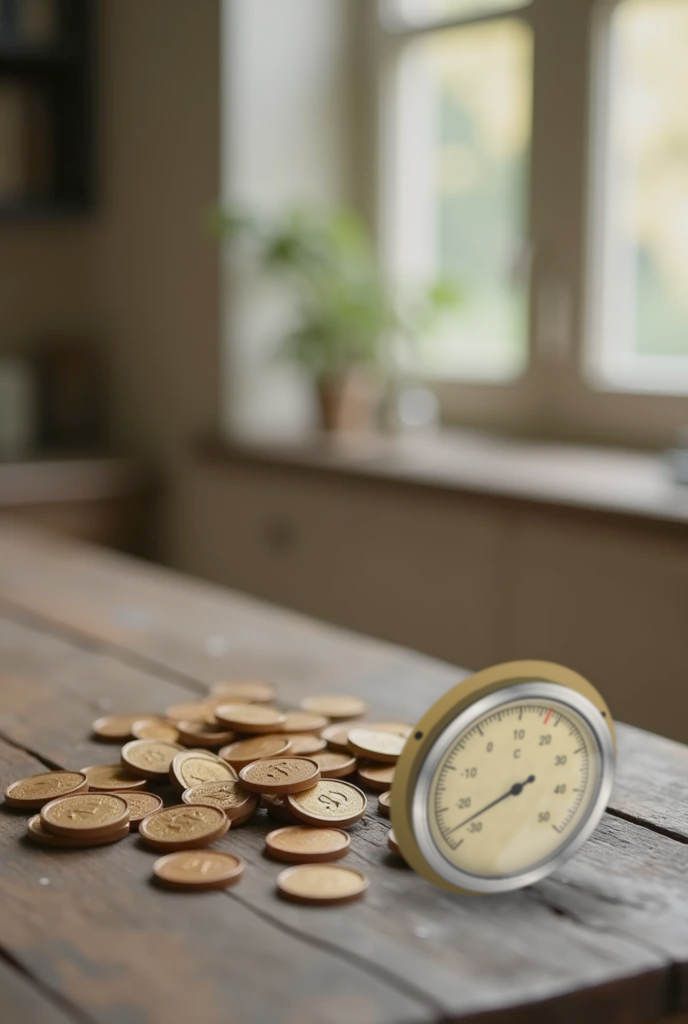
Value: value=-25 unit=°C
